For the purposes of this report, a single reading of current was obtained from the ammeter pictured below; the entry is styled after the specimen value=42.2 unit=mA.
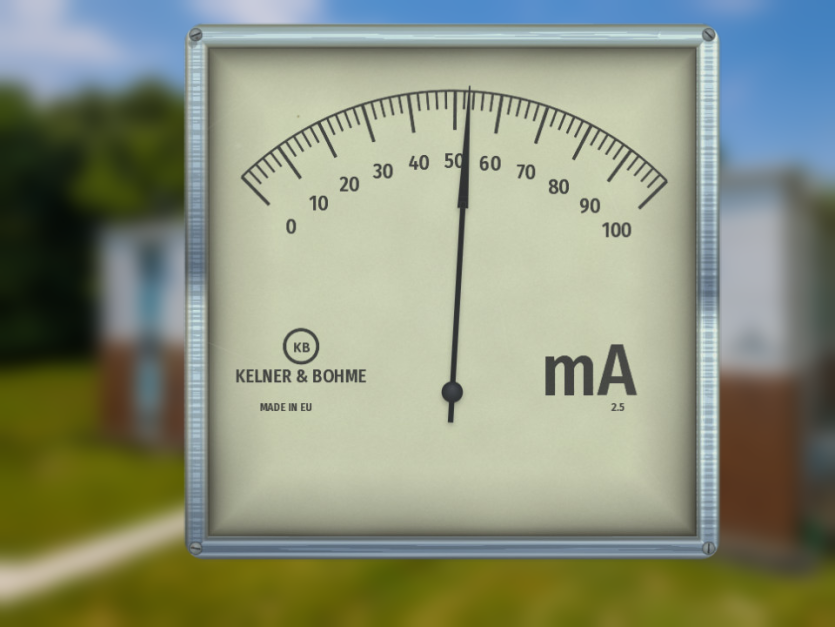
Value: value=53 unit=mA
